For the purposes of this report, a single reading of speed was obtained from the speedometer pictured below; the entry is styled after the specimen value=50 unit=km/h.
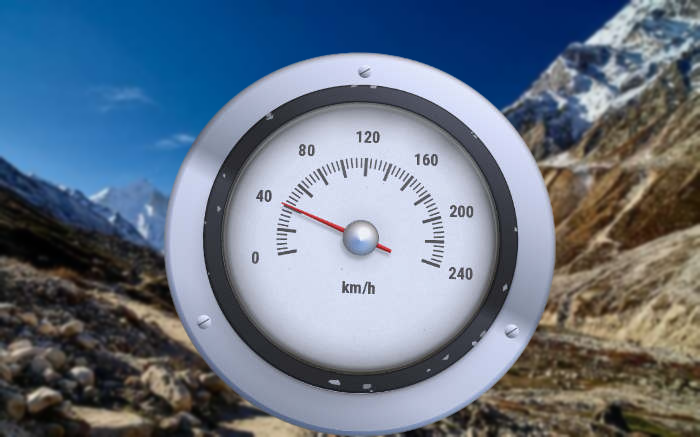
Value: value=40 unit=km/h
